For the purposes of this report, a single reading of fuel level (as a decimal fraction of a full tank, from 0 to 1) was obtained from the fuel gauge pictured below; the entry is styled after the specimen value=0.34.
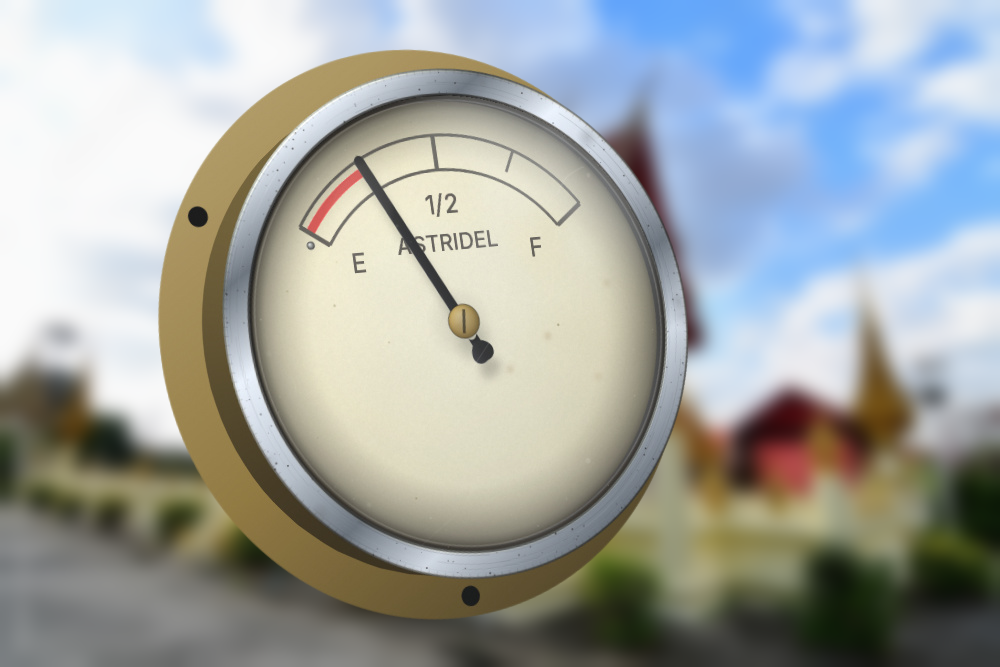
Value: value=0.25
